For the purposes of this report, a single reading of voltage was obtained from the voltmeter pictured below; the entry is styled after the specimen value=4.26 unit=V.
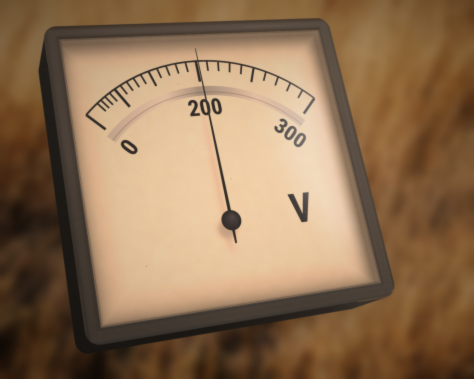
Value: value=200 unit=V
